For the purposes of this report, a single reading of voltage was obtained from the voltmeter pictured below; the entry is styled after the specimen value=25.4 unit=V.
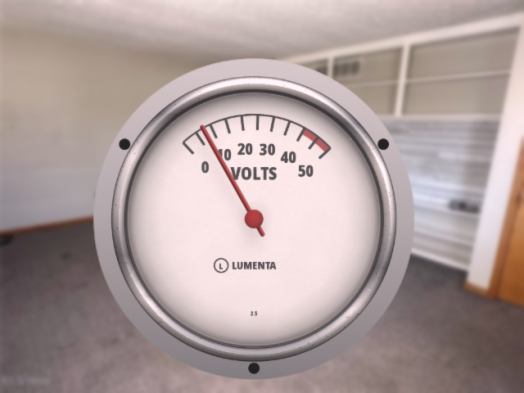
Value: value=7.5 unit=V
